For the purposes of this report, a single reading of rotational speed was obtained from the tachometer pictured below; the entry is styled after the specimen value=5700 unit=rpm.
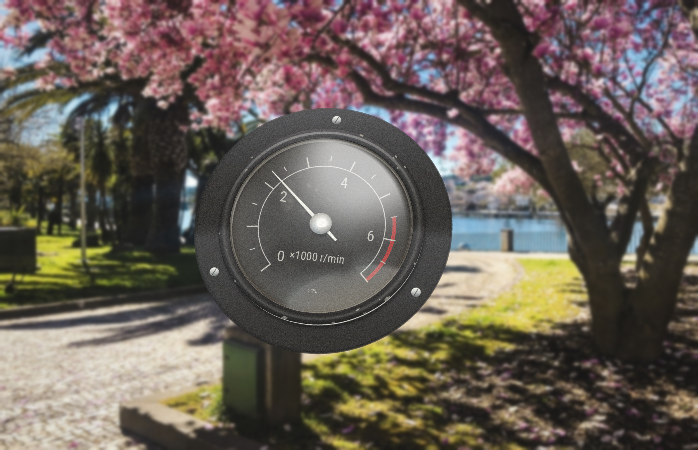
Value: value=2250 unit=rpm
